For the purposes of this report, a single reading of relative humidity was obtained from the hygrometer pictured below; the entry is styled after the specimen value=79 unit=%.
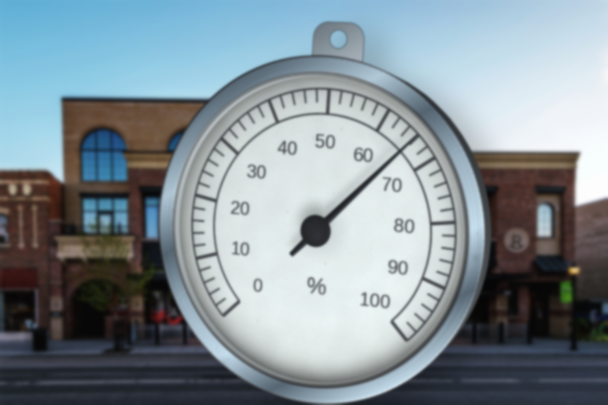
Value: value=66 unit=%
